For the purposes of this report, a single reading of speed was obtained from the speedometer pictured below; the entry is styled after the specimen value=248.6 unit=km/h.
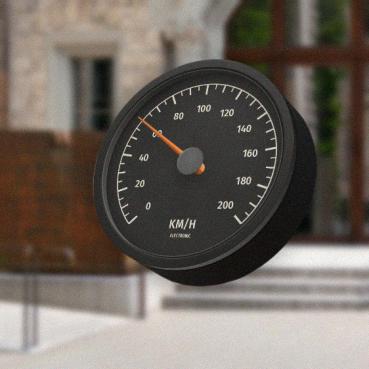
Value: value=60 unit=km/h
